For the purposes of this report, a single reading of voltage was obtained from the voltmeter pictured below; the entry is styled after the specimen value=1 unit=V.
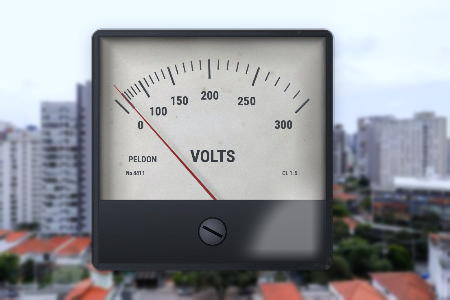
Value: value=50 unit=V
